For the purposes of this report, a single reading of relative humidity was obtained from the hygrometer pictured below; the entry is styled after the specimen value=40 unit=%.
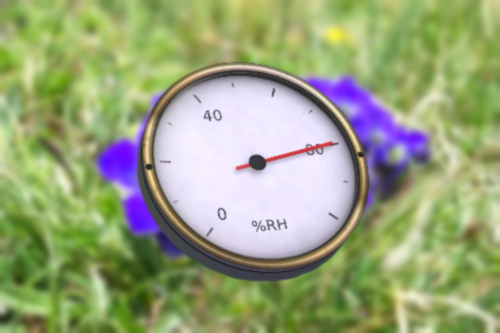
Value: value=80 unit=%
